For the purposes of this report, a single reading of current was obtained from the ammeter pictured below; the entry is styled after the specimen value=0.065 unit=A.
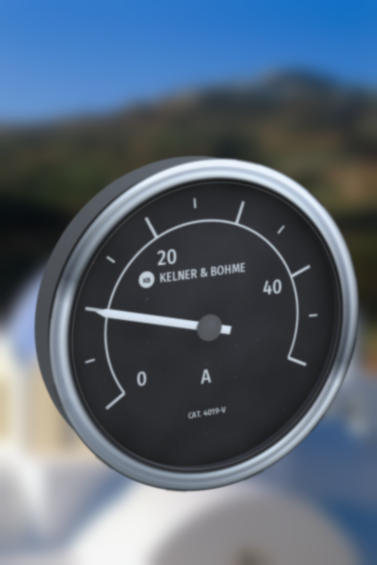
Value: value=10 unit=A
